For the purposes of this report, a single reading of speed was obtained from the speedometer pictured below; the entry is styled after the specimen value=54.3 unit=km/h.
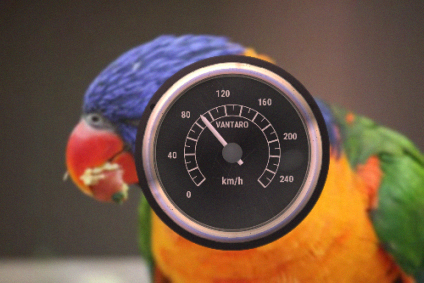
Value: value=90 unit=km/h
